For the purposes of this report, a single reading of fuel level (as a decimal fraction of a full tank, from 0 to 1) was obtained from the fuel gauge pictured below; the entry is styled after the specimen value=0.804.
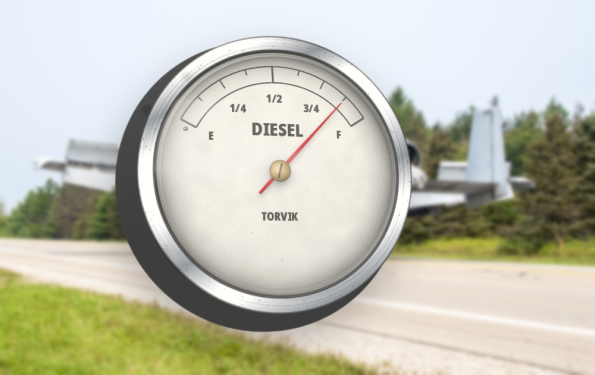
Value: value=0.875
